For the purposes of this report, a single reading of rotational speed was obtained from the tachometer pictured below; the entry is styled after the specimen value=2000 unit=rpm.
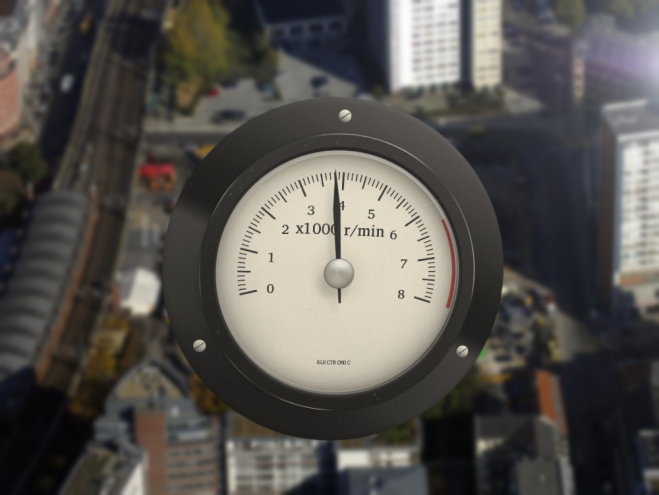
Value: value=3800 unit=rpm
